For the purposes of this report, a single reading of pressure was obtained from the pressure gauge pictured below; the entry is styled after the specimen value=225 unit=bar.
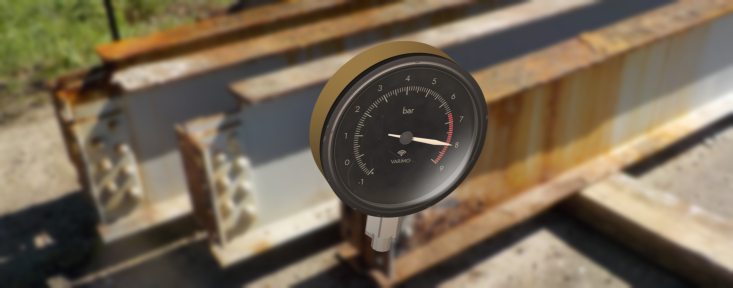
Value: value=8 unit=bar
